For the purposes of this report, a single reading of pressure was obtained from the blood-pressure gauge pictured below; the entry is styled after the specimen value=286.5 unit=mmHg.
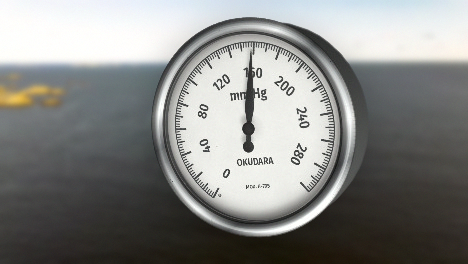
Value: value=160 unit=mmHg
